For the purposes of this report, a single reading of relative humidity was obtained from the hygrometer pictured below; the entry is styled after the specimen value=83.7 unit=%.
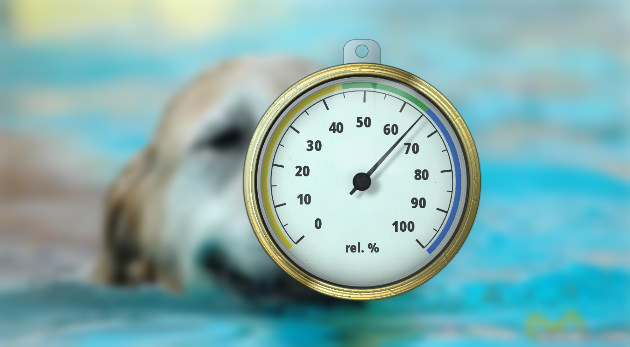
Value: value=65 unit=%
